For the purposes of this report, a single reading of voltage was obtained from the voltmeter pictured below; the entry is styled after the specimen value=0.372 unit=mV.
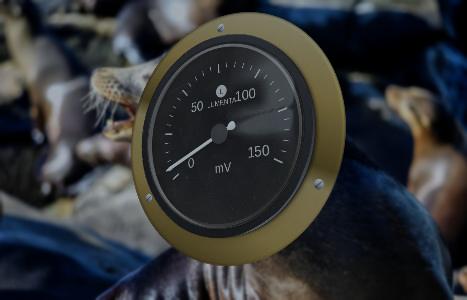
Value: value=5 unit=mV
